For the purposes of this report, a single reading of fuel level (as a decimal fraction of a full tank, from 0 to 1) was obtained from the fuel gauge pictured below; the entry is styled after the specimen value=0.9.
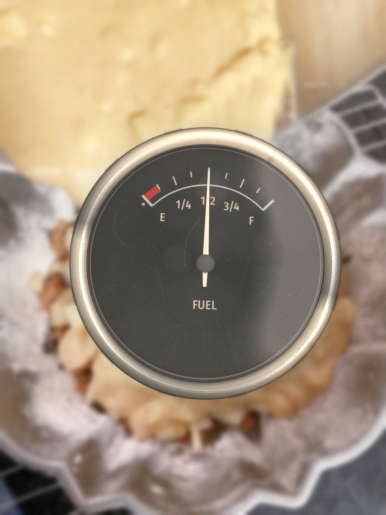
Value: value=0.5
